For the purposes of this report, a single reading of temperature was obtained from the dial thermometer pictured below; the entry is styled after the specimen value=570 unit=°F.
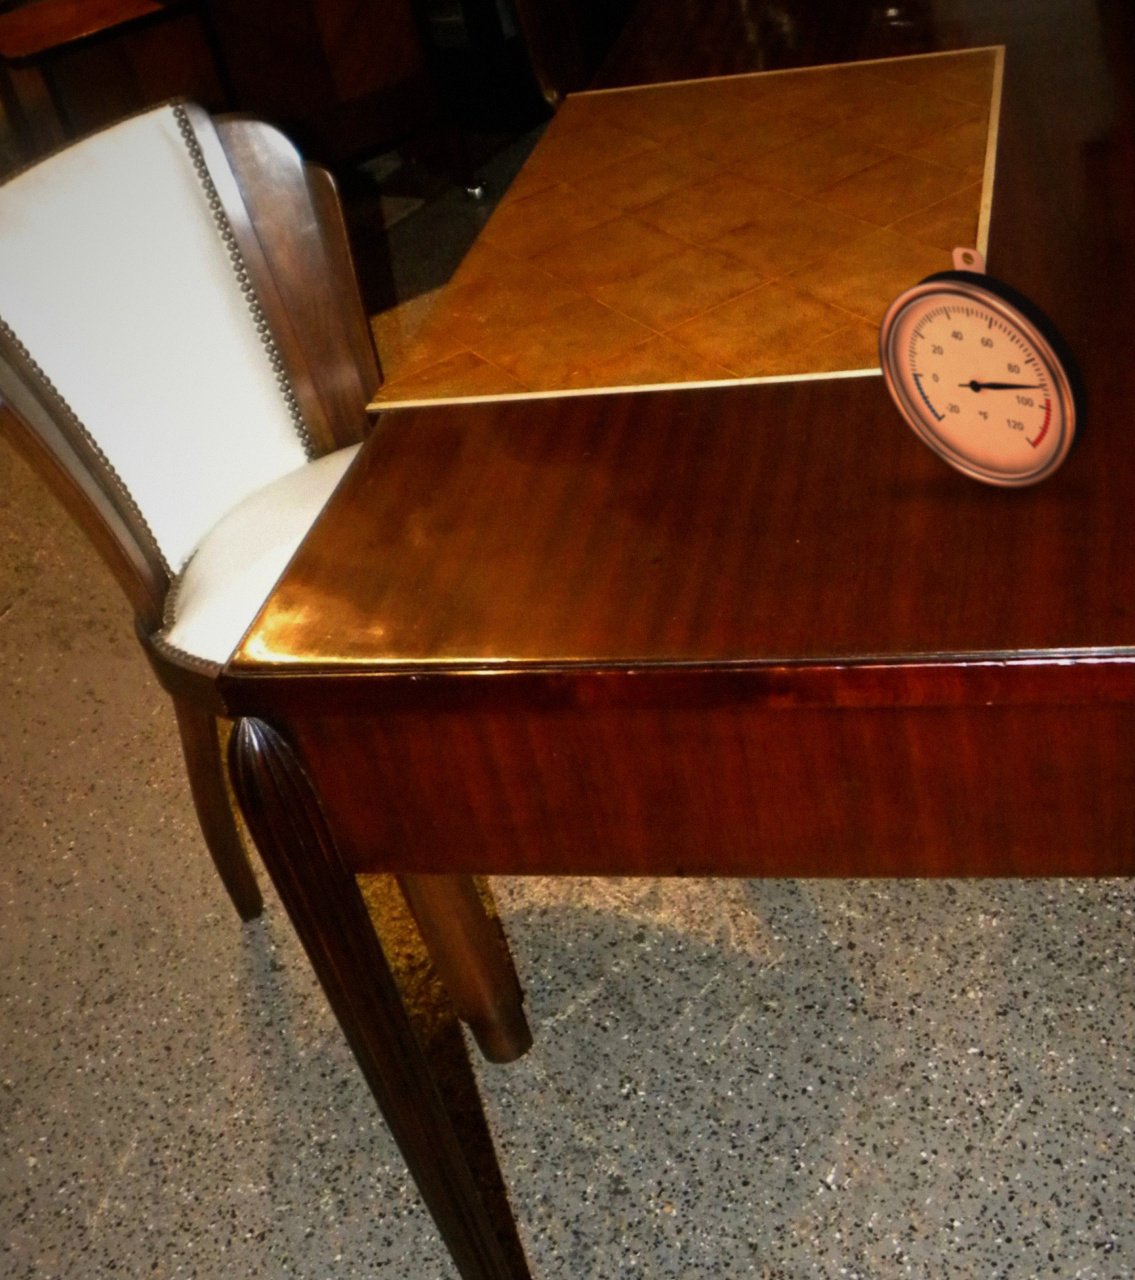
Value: value=90 unit=°F
